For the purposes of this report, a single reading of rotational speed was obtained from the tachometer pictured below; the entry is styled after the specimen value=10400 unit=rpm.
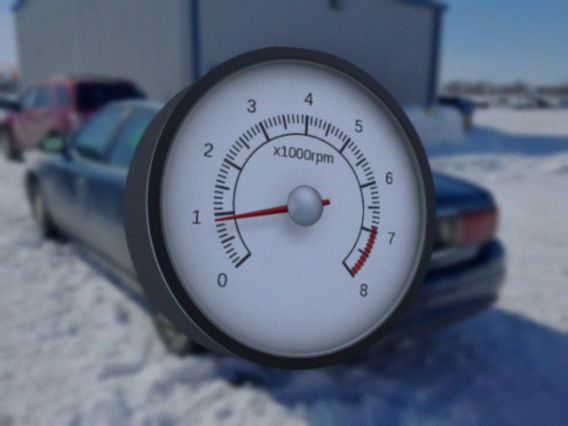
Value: value=900 unit=rpm
